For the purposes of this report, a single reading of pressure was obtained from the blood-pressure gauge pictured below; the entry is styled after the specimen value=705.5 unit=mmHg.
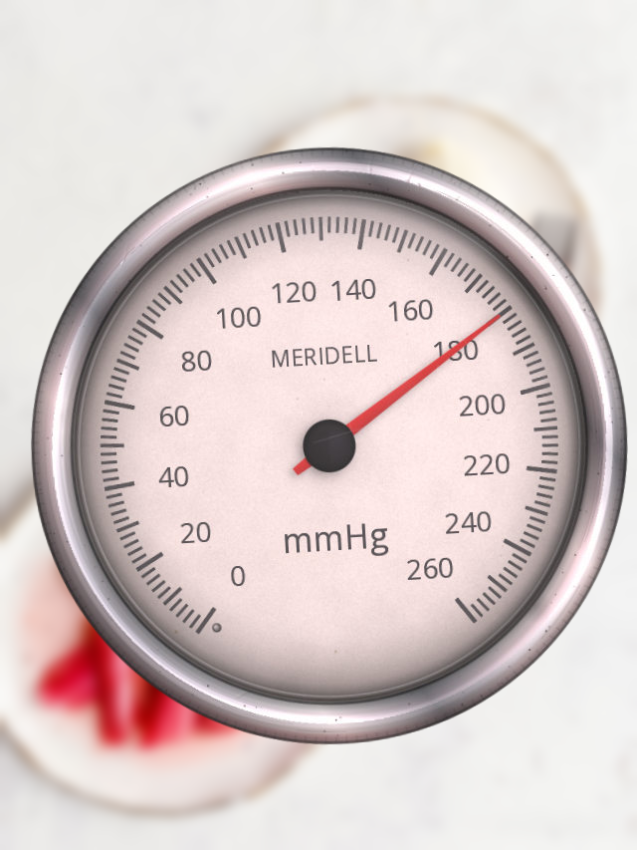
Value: value=180 unit=mmHg
